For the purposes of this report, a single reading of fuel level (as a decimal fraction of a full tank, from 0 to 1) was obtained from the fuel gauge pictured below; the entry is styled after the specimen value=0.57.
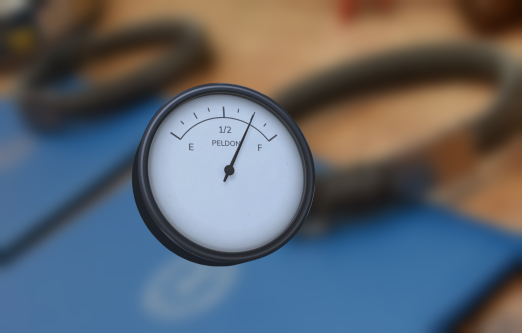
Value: value=0.75
